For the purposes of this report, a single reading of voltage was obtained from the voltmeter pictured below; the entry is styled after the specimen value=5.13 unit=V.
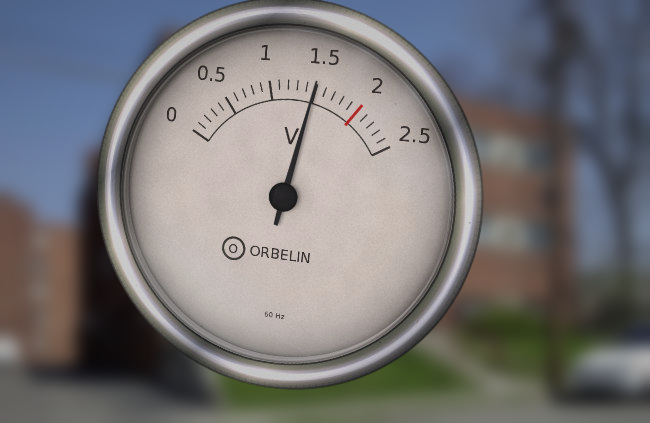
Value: value=1.5 unit=V
